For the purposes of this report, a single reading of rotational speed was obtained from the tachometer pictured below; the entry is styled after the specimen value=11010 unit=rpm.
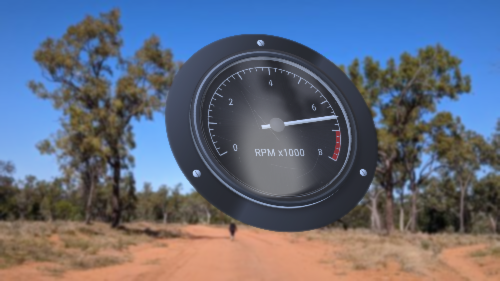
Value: value=6600 unit=rpm
